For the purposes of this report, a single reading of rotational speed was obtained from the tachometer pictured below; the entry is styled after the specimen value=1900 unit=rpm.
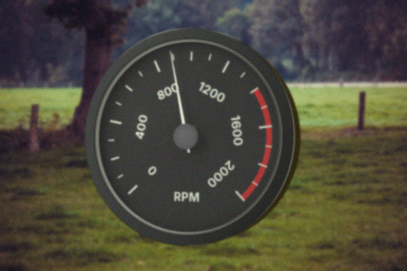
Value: value=900 unit=rpm
